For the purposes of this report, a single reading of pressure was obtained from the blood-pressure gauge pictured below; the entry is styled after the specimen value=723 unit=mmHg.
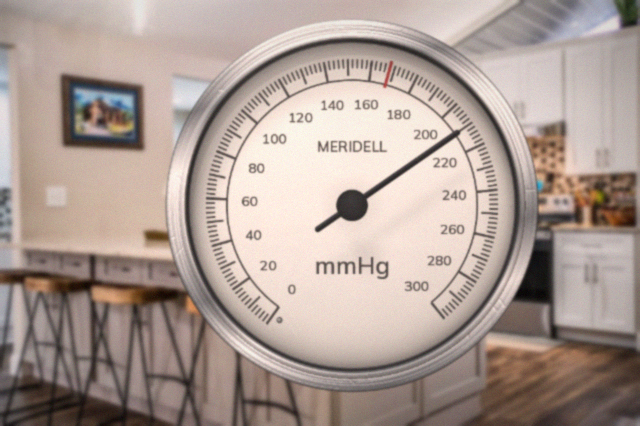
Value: value=210 unit=mmHg
